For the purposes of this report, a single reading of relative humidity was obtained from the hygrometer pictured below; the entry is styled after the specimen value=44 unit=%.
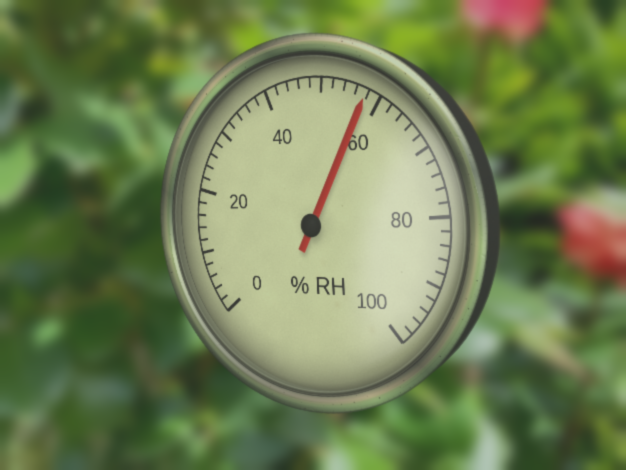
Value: value=58 unit=%
